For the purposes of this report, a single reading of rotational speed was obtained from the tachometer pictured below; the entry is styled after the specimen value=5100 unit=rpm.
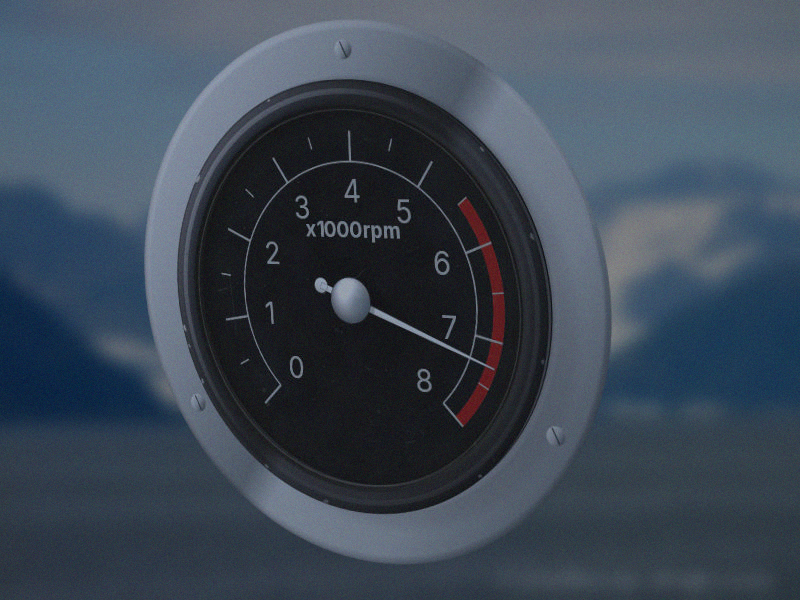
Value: value=7250 unit=rpm
